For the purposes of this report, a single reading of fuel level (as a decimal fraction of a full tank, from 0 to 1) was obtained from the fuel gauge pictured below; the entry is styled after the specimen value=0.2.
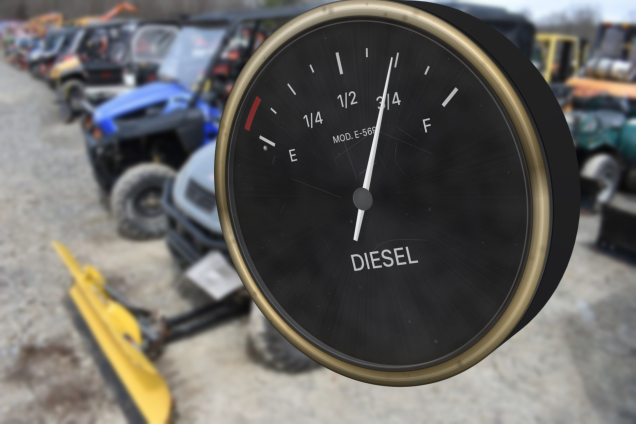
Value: value=0.75
